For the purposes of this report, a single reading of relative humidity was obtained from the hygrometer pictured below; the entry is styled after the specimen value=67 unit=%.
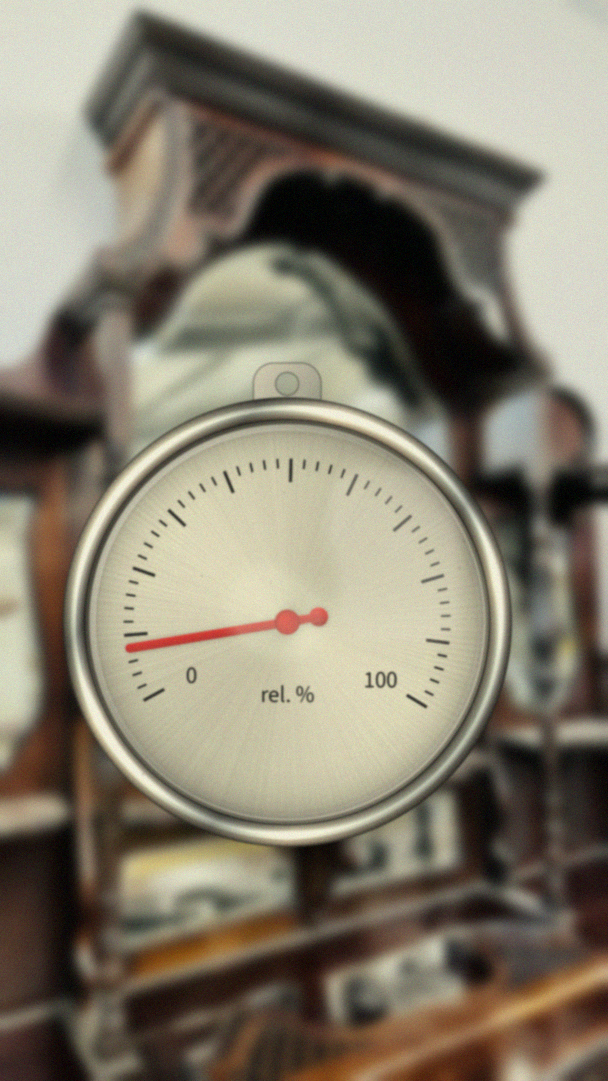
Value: value=8 unit=%
